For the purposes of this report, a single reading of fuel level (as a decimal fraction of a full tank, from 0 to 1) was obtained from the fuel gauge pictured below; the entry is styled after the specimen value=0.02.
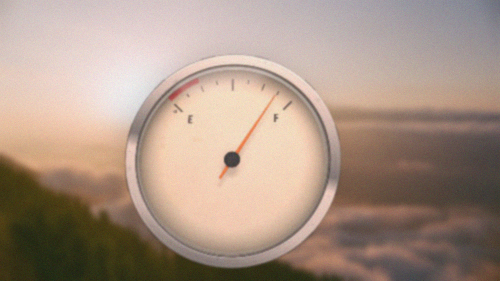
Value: value=0.875
